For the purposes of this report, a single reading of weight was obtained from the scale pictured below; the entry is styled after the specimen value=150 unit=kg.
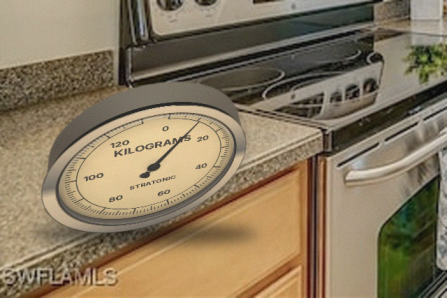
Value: value=10 unit=kg
